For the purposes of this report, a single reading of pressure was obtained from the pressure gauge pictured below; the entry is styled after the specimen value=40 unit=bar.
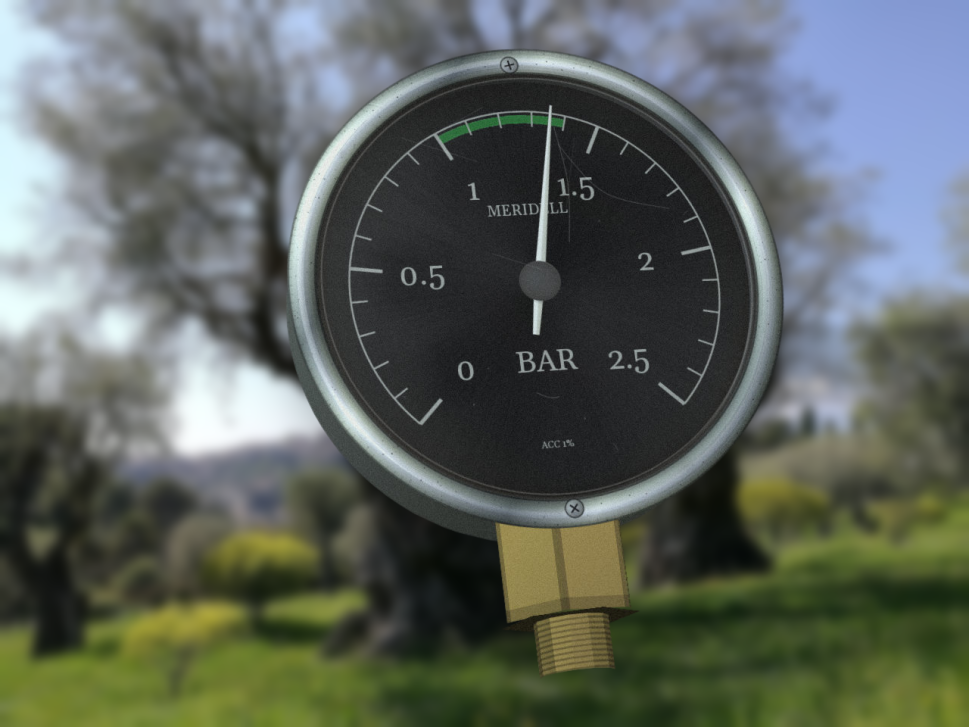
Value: value=1.35 unit=bar
